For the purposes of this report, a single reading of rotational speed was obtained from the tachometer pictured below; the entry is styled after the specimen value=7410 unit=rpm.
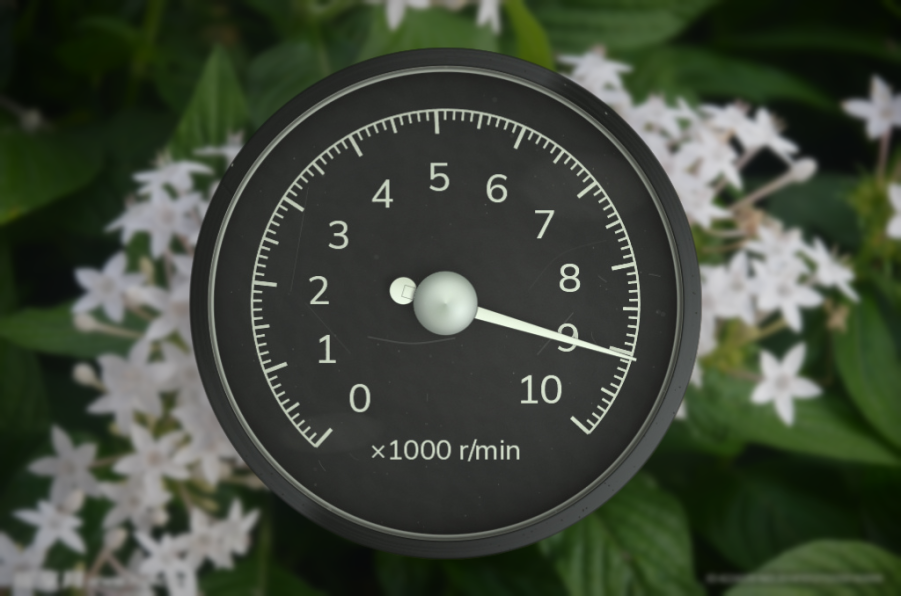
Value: value=9050 unit=rpm
